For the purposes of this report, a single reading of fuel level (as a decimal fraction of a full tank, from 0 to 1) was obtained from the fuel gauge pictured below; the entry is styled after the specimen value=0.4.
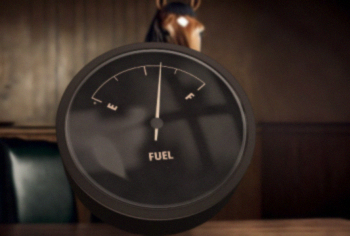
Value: value=0.625
